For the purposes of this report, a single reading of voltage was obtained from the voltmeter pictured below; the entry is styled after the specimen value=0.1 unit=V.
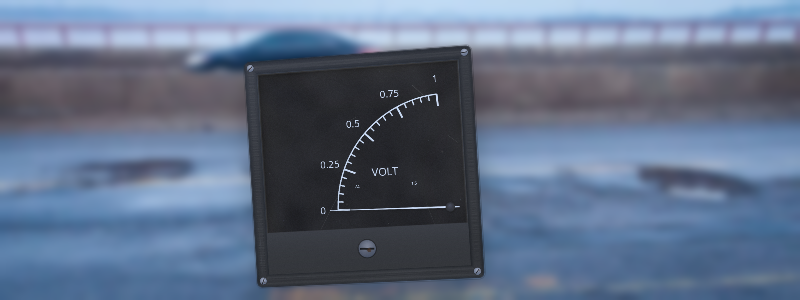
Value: value=0 unit=V
